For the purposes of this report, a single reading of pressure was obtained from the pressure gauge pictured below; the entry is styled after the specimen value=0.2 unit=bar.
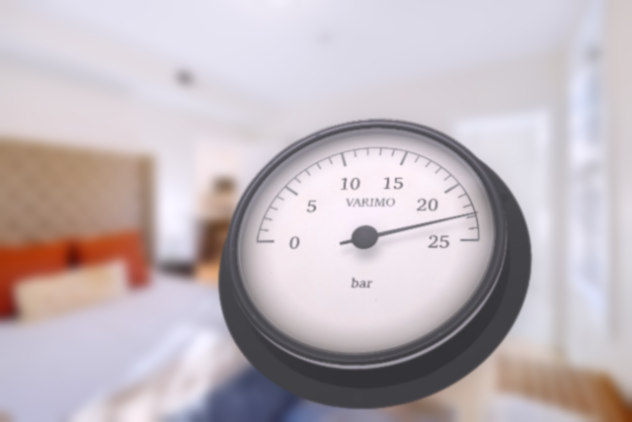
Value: value=23 unit=bar
